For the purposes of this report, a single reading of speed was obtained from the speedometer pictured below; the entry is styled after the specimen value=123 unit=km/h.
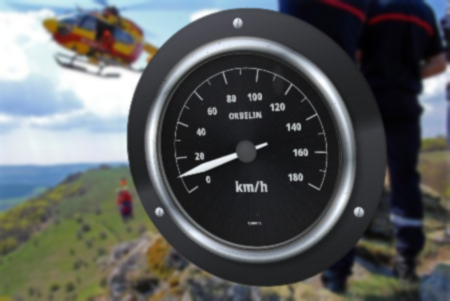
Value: value=10 unit=km/h
